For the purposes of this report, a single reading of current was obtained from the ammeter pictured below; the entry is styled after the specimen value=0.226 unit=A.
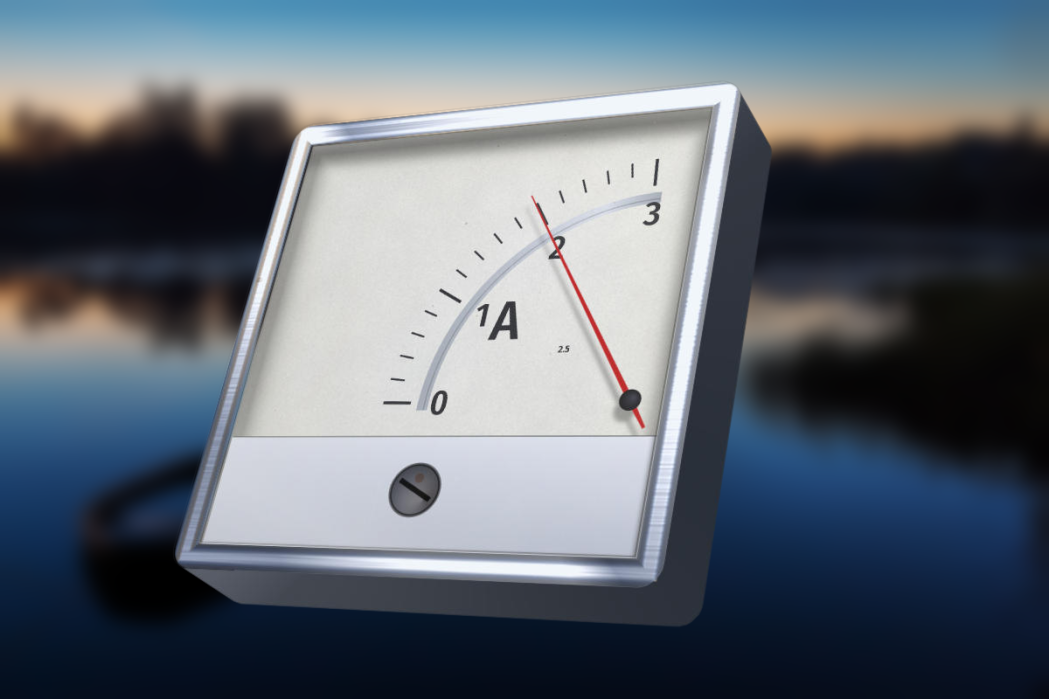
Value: value=2 unit=A
